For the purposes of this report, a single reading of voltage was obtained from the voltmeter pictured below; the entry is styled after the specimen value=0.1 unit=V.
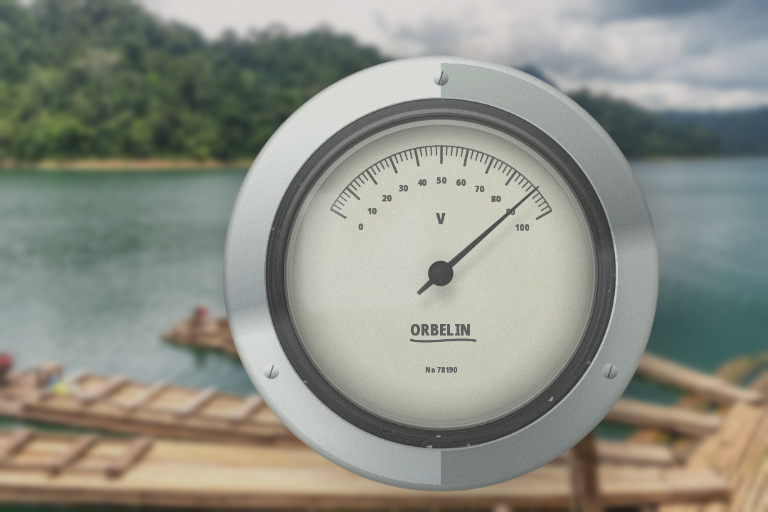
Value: value=90 unit=V
